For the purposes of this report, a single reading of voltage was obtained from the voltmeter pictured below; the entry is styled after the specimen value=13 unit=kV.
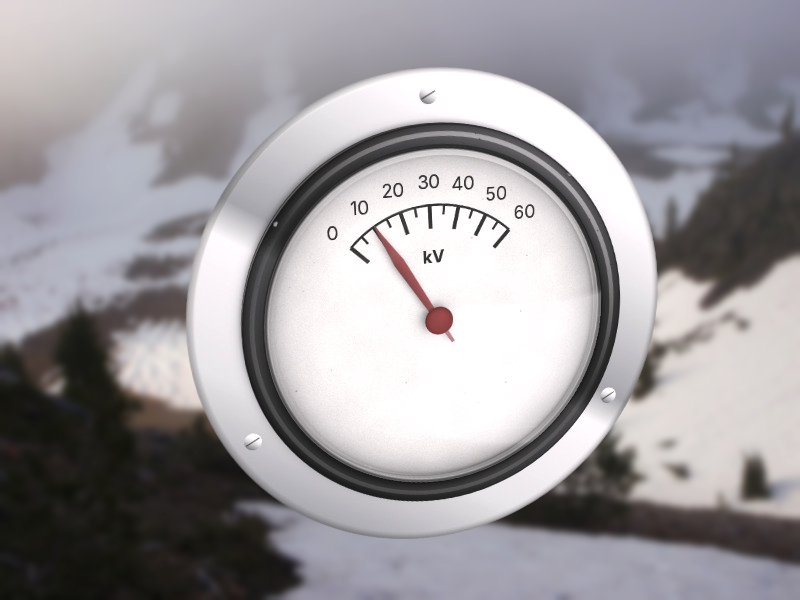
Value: value=10 unit=kV
